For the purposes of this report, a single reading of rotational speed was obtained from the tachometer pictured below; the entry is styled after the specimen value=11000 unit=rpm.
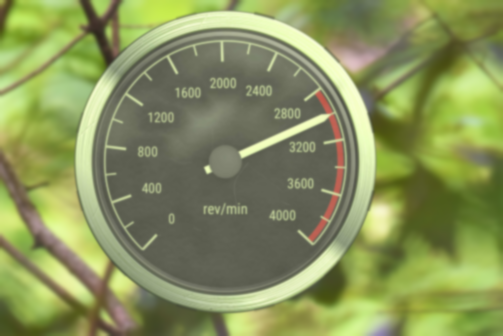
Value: value=3000 unit=rpm
